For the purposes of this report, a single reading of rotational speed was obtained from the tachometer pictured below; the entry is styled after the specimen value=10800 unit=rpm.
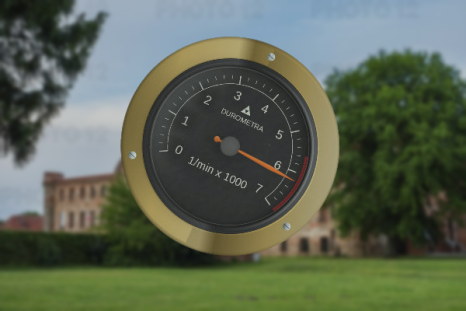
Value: value=6200 unit=rpm
